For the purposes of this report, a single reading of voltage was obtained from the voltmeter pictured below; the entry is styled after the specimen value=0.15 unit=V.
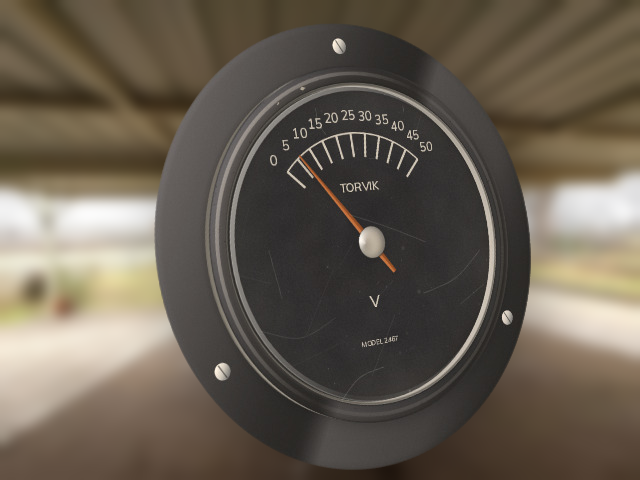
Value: value=5 unit=V
